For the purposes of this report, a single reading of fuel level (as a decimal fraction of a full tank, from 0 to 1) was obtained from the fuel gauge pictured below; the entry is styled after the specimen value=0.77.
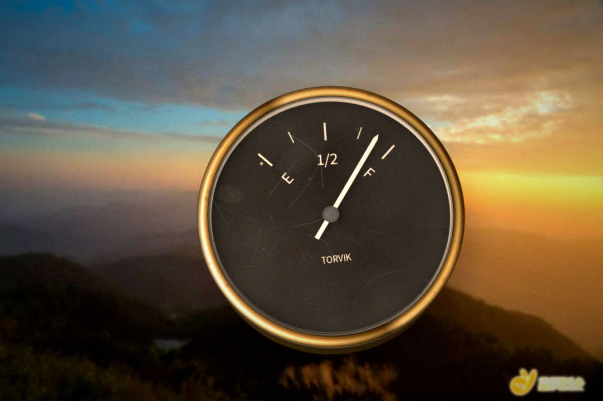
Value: value=0.875
